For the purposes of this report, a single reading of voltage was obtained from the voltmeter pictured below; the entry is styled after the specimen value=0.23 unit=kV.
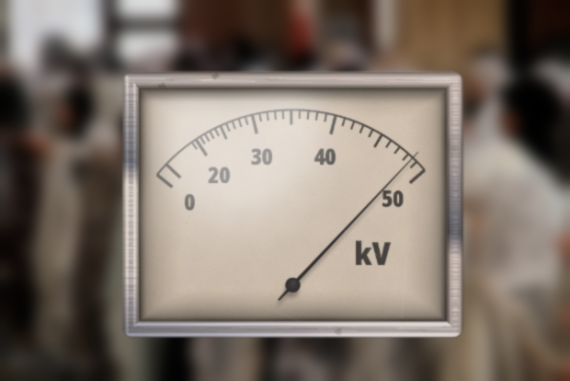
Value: value=48.5 unit=kV
